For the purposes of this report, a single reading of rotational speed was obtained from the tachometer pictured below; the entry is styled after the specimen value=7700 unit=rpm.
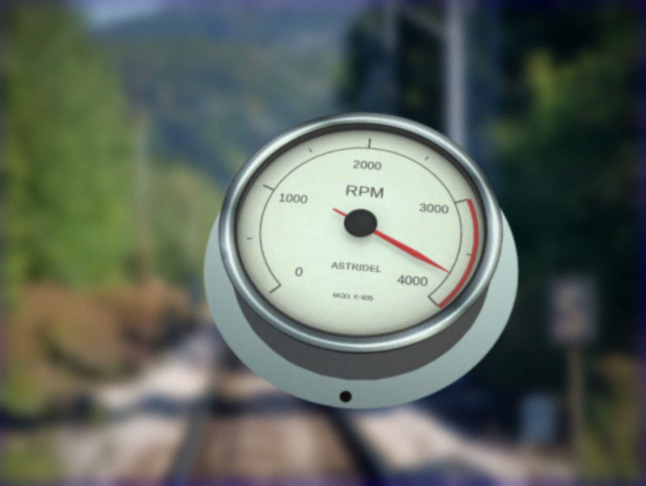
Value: value=3750 unit=rpm
